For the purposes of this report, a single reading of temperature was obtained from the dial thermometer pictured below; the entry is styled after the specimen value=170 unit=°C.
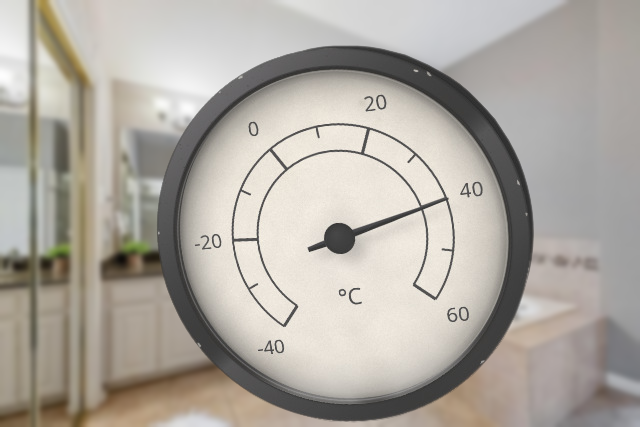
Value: value=40 unit=°C
